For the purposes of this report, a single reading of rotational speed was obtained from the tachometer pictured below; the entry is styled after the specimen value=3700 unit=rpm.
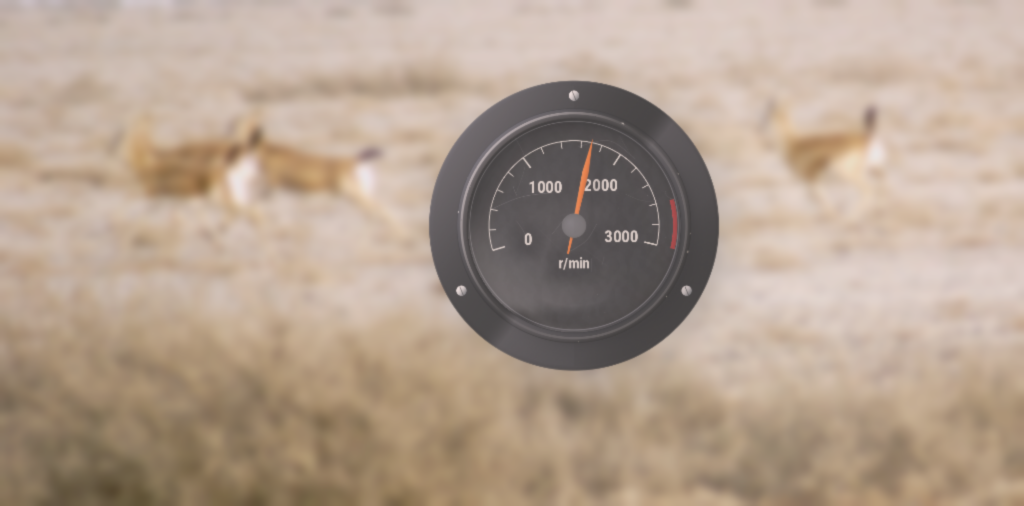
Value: value=1700 unit=rpm
